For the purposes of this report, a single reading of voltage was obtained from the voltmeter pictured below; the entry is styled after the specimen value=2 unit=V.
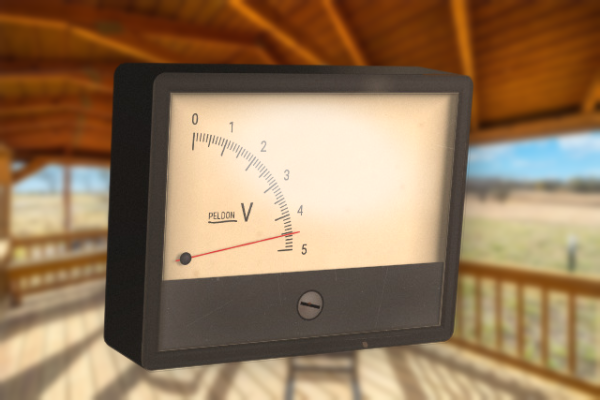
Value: value=4.5 unit=V
